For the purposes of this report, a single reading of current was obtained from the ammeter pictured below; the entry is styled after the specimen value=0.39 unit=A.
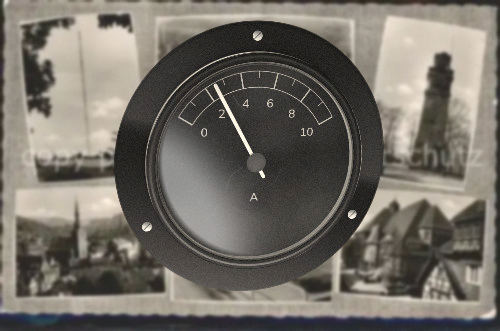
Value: value=2.5 unit=A
